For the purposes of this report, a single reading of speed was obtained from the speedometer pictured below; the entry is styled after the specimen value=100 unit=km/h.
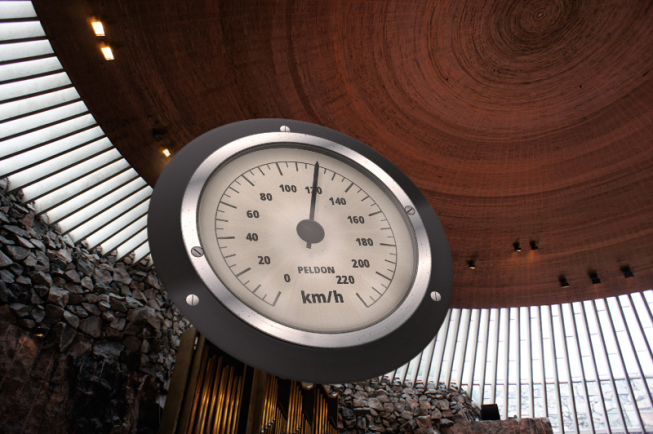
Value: value=120 unit=km/h
